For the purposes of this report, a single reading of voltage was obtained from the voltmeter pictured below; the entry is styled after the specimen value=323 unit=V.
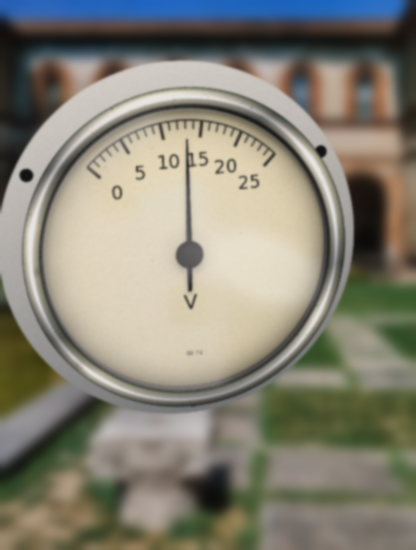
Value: value=13 unit=V
